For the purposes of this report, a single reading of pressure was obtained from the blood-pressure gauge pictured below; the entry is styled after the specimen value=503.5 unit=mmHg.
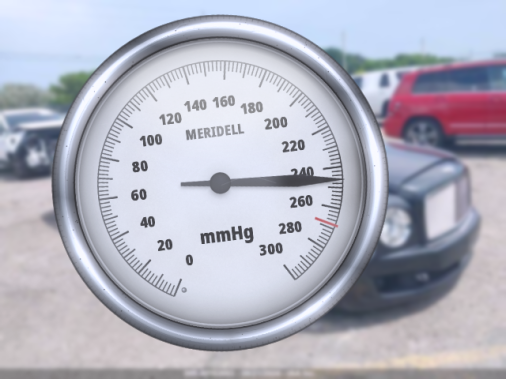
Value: value=246 unit=mmHg
